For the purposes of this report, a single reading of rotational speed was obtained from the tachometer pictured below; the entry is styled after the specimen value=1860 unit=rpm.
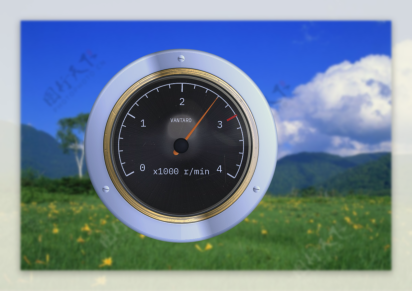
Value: value=2600 unit=rpm
